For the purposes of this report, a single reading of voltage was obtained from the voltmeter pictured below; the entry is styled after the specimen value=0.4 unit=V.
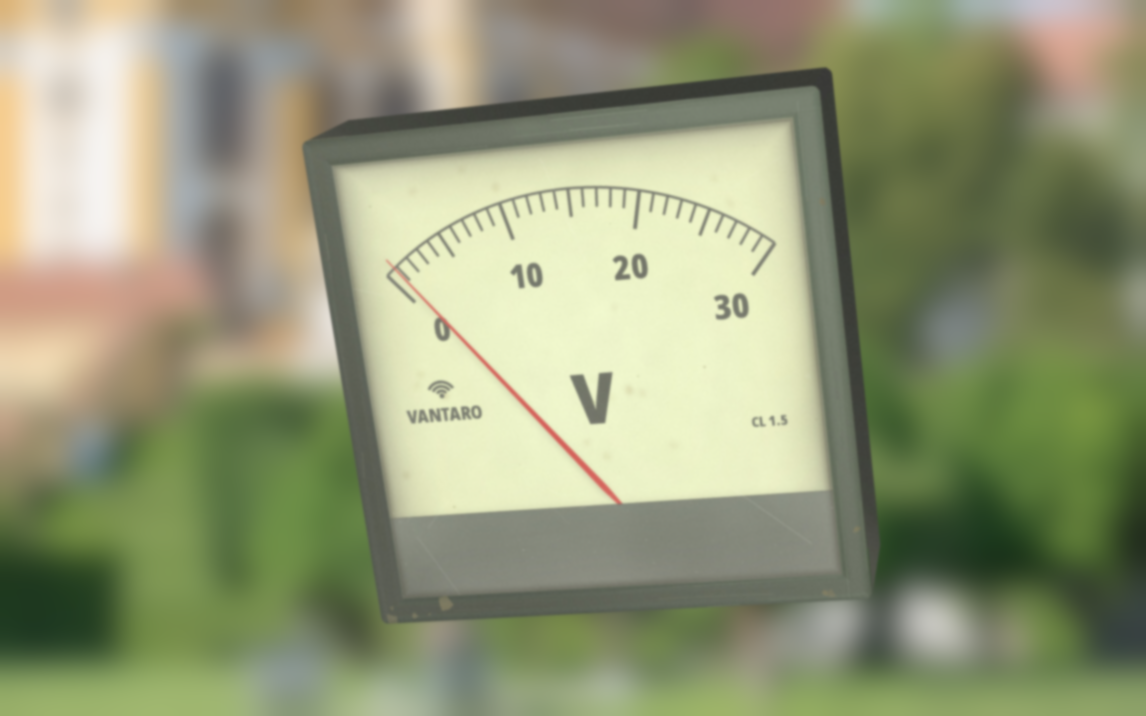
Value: value=1 unit=V
